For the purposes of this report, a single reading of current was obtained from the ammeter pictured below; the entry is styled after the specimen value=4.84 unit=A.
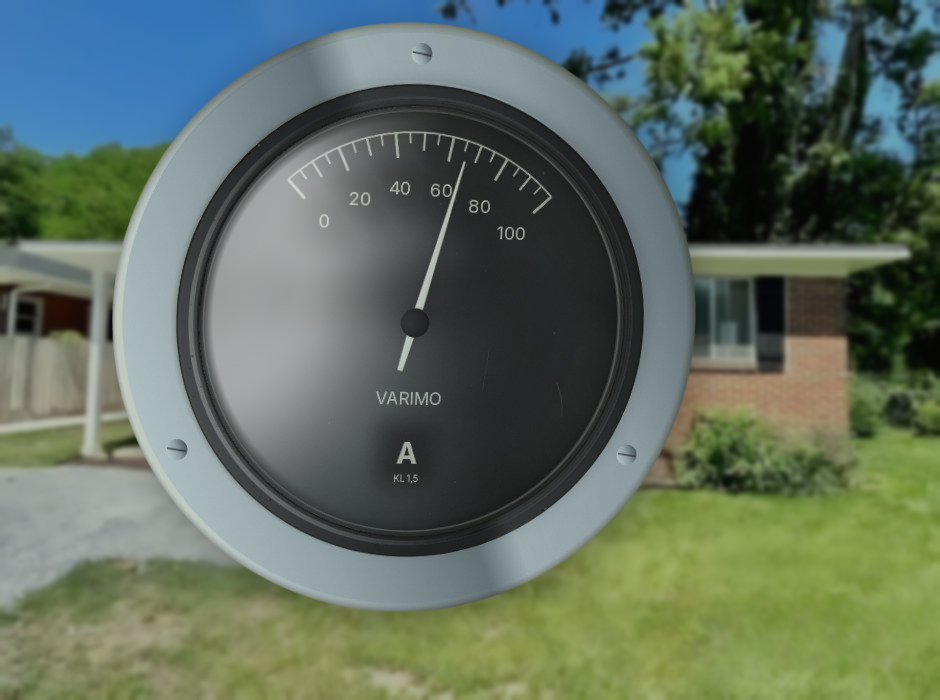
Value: value=65 unit=A
